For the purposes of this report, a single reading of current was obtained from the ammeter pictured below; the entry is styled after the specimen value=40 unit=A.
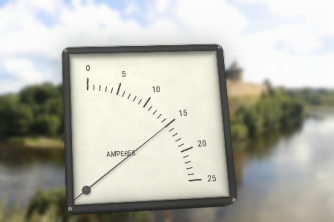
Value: value=15 unit=A
